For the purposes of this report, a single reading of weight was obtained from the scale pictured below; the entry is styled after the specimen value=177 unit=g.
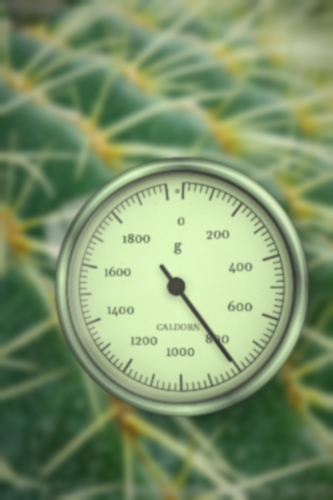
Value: value=800 unit=g
